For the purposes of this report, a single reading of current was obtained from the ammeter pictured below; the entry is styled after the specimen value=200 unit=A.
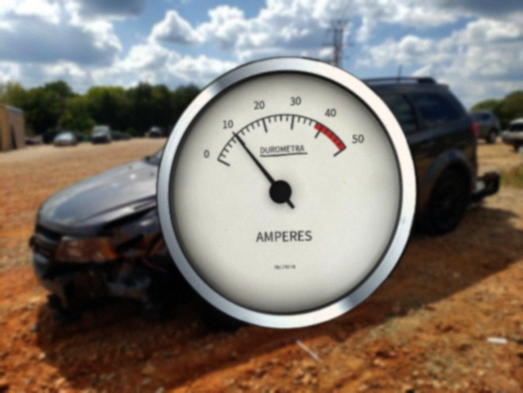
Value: value=10 unit=A
